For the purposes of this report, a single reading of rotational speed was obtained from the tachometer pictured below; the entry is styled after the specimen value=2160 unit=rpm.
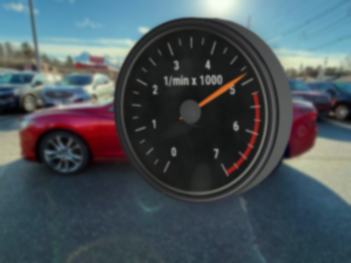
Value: value=4875 unit=rpm
